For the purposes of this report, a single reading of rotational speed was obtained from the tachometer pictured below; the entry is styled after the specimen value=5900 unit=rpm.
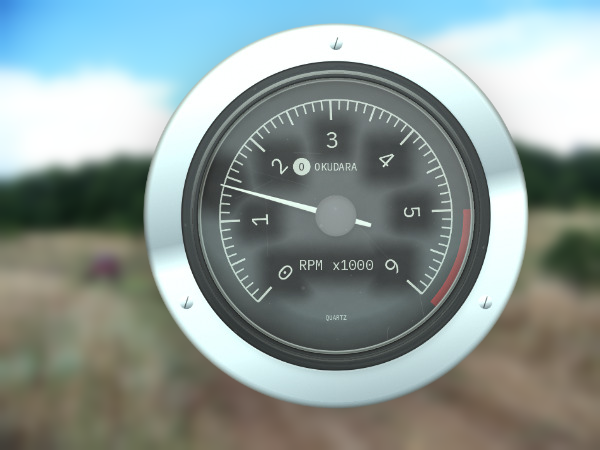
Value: value=1400 unit=rpm
